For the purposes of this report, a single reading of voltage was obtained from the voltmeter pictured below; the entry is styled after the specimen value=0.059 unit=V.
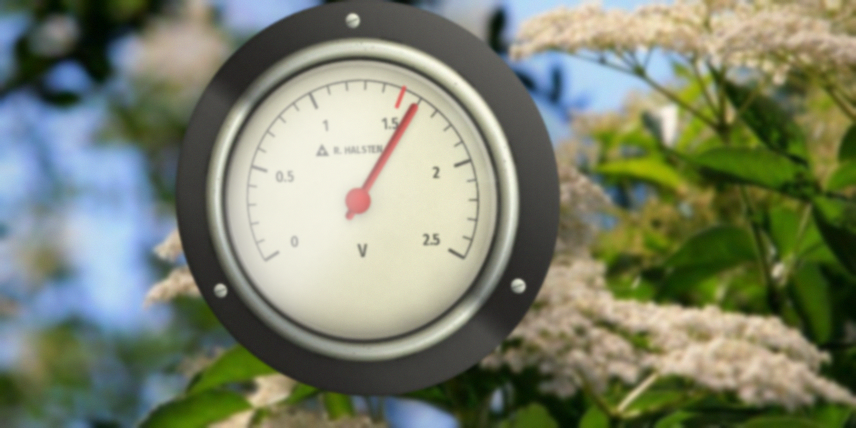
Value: value=1.6 unit=V
